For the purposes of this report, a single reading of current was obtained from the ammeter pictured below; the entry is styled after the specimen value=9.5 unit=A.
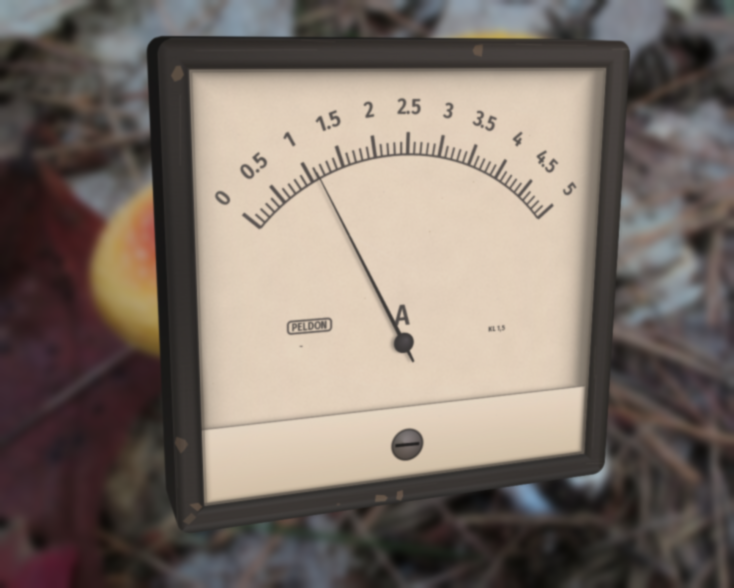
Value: value=1.1 unit=A
